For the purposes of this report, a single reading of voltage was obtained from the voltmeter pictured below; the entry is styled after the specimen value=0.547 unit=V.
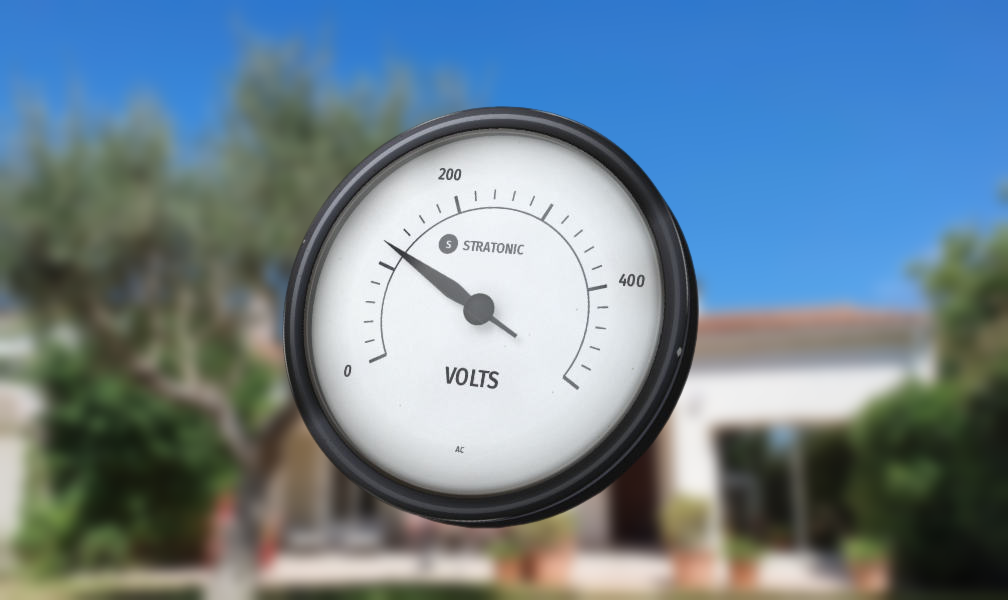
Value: value=120 unit=V
